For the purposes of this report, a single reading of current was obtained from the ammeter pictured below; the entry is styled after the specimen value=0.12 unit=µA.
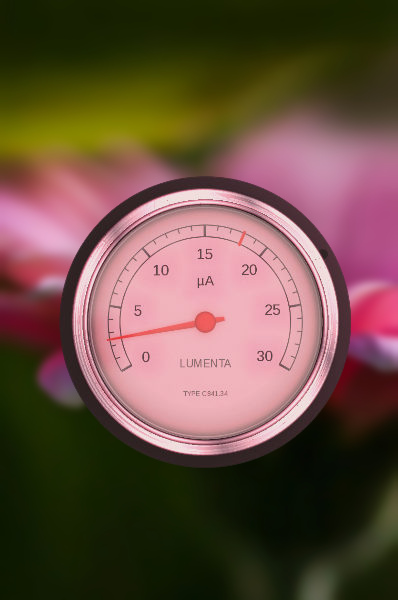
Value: value=2.5 unit=µA
